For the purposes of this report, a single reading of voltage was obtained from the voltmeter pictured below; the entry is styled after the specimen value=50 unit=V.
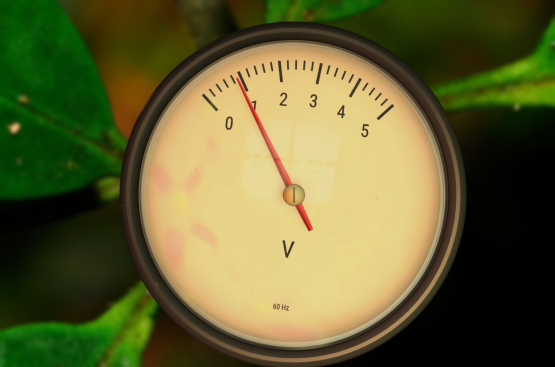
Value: value=0.9 unit=V
